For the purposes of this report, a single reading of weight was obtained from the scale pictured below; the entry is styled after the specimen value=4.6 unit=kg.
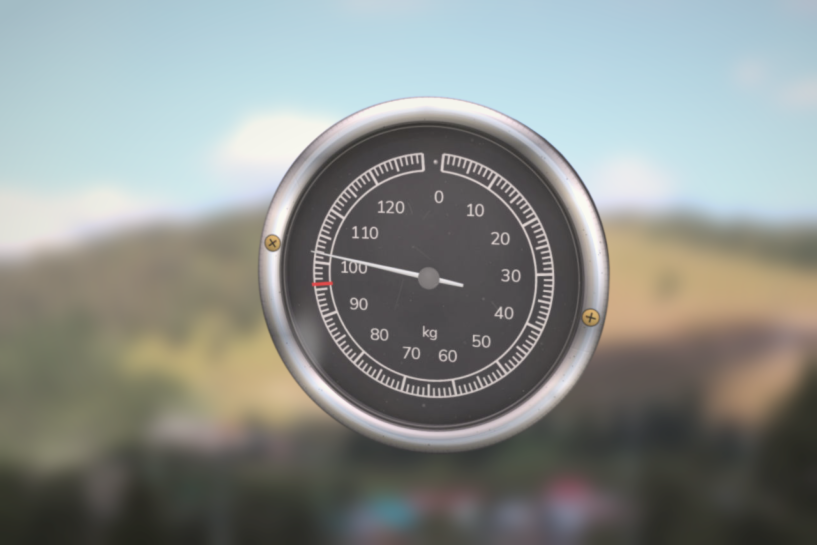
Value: value=102 unit=kg
